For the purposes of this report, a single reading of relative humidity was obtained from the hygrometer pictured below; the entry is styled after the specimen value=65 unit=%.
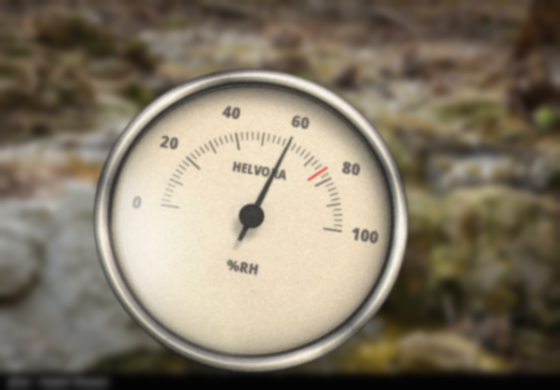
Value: value=60 unit=%
